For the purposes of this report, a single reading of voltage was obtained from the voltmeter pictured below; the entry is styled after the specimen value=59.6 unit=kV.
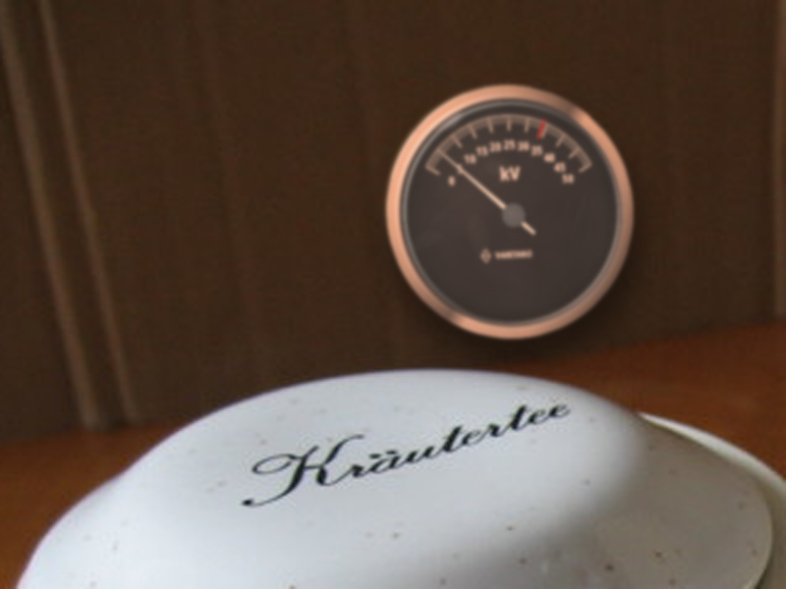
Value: value=5 unit=kV
